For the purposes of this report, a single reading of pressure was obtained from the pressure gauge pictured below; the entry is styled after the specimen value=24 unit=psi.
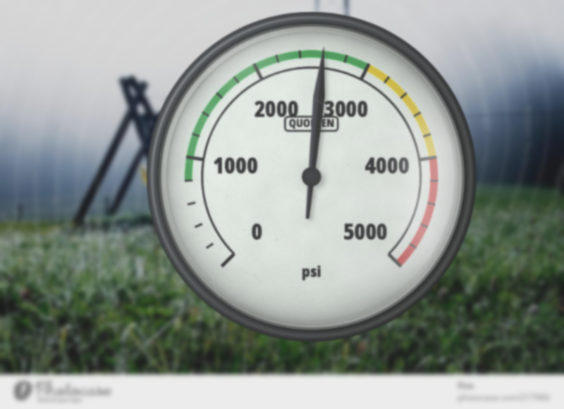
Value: value=2600 unit=psi
